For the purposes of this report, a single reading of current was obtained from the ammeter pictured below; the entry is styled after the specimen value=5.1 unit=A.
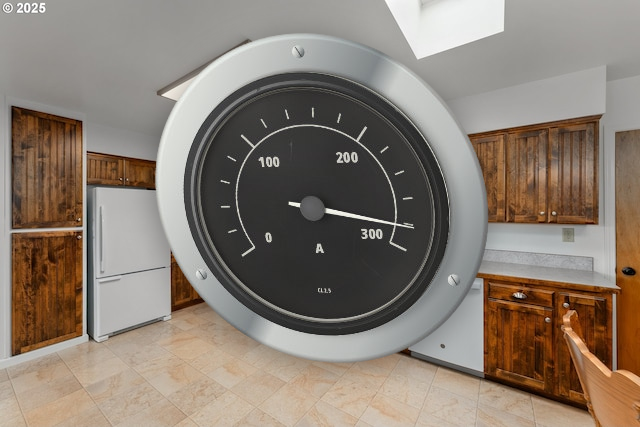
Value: value=280 unit=A
